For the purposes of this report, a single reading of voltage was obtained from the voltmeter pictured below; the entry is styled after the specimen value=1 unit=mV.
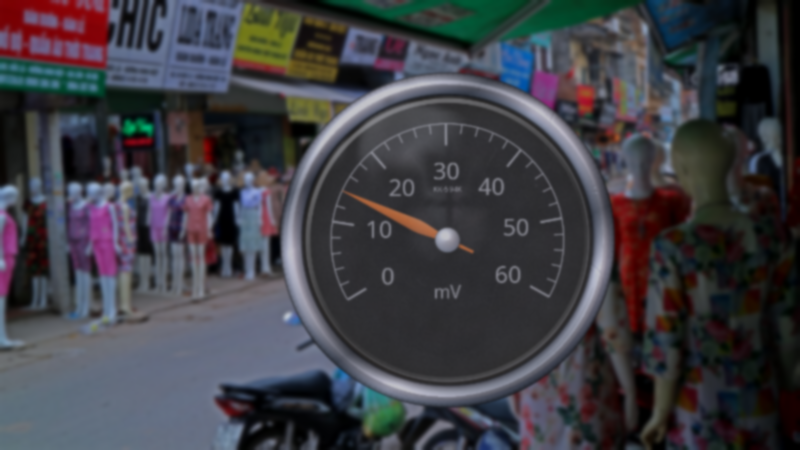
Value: value=14 unit=mV
